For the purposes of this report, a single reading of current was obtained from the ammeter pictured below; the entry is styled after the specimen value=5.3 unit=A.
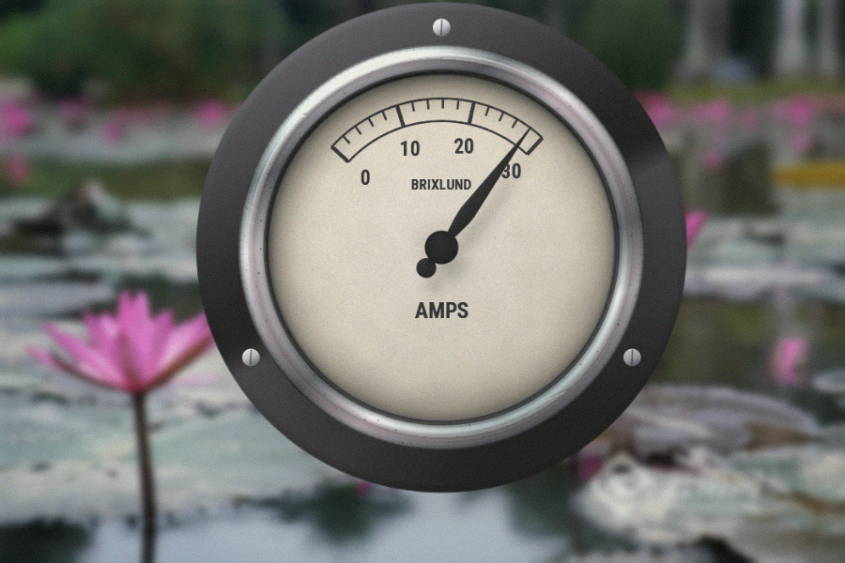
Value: value=28 unit=A
